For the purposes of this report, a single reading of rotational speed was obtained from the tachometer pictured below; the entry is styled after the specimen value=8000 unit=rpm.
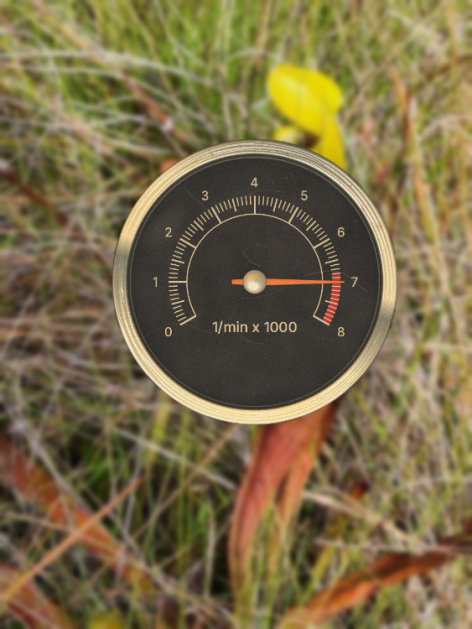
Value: value=7000 unit=rpm
